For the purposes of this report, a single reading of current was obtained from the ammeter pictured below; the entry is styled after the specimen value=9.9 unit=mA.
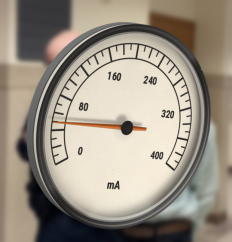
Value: value=50 unit=mA
